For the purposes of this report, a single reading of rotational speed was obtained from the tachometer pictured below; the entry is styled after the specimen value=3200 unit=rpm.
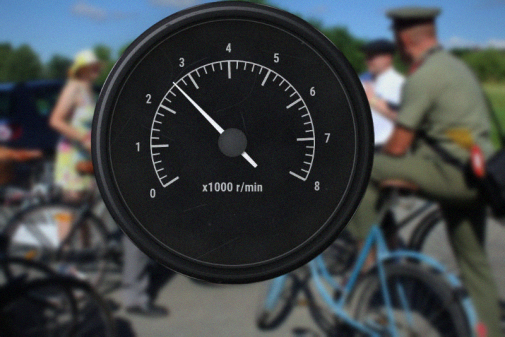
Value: value=2600 unit=rpm
